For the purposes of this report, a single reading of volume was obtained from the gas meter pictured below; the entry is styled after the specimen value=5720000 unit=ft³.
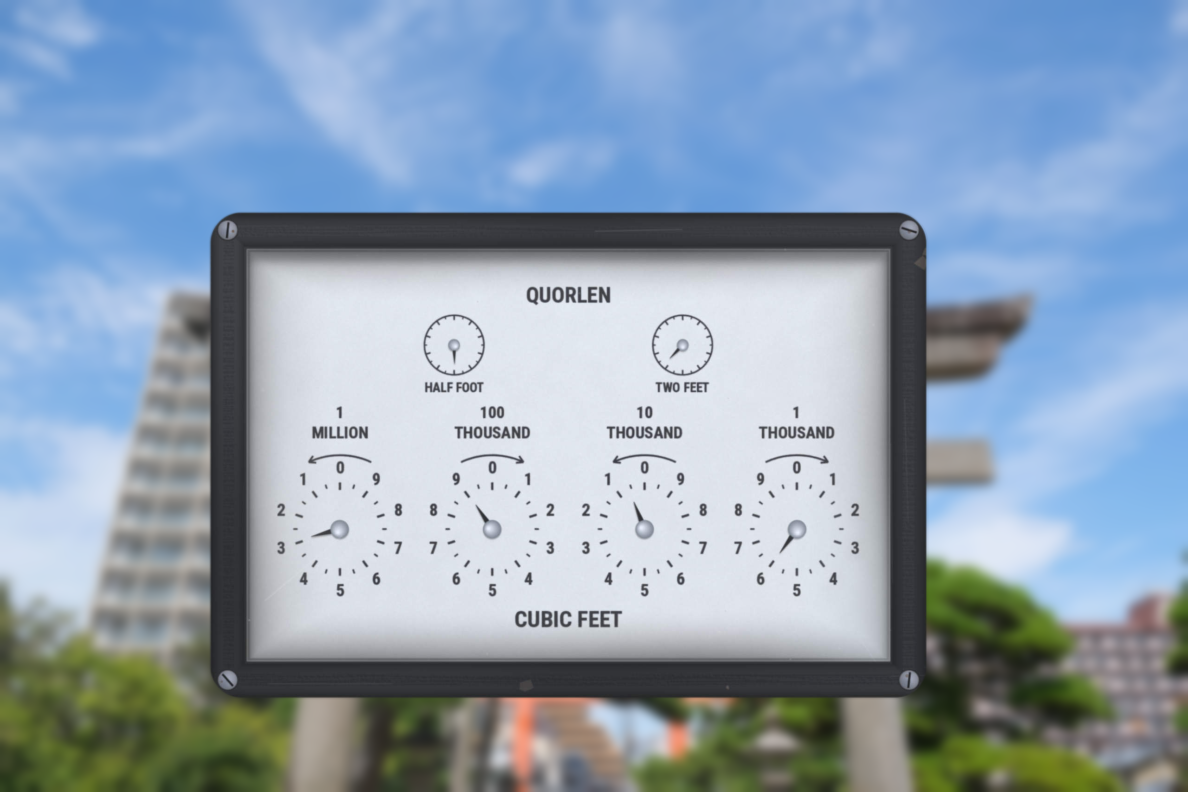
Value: value=290600 unit=ft³
